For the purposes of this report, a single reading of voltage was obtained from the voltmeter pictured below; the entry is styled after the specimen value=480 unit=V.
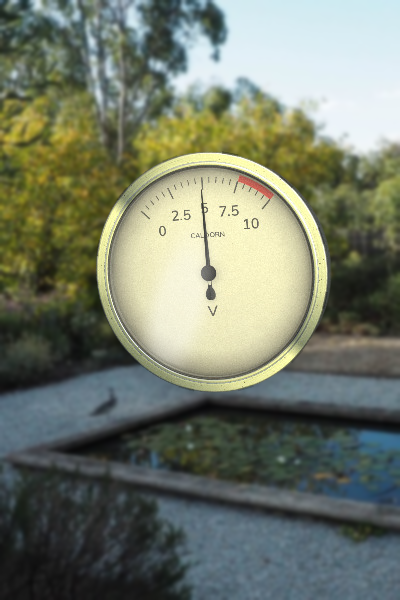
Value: value=5 unit=V
